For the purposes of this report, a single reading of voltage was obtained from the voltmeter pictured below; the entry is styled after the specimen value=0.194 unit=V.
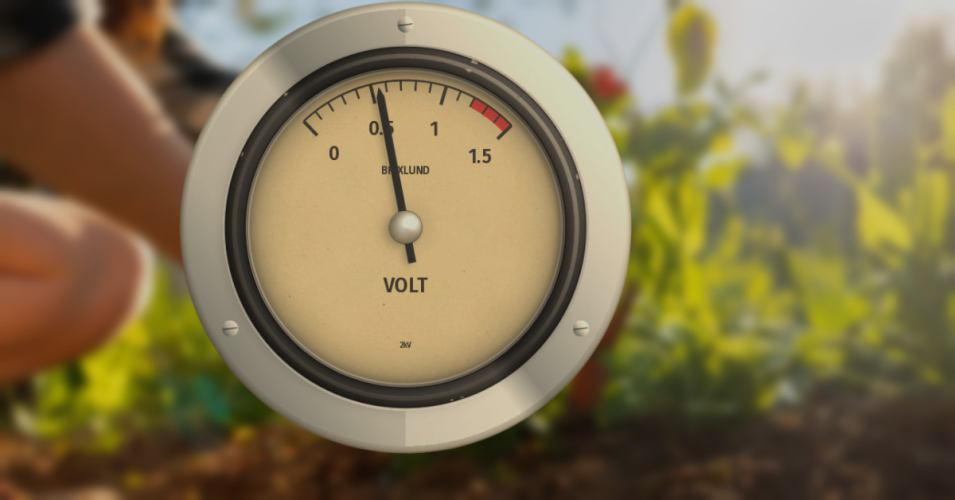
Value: value=0.55 unit=V
